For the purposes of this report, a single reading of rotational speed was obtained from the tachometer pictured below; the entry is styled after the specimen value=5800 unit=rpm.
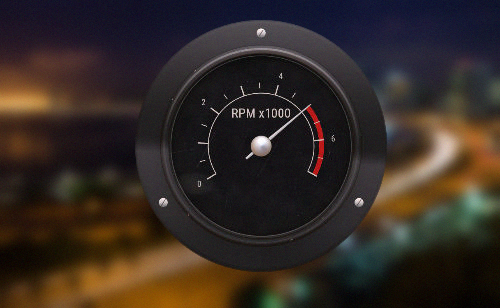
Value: value=5000 unit=rpm
